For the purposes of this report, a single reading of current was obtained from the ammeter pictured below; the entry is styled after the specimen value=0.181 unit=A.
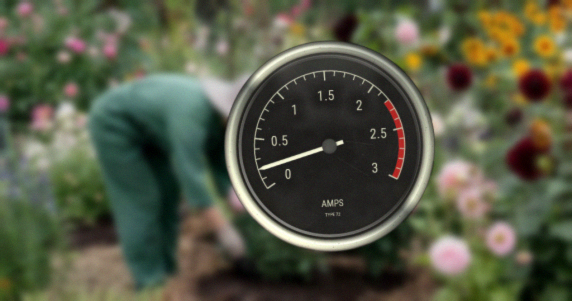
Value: value=0.2 unit=A
